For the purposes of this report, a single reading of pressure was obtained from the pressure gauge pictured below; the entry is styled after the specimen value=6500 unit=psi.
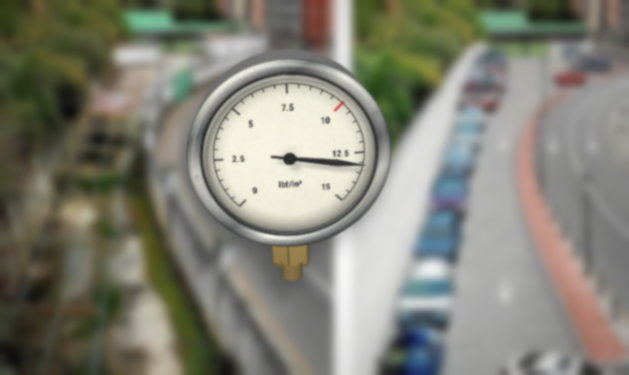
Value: value=13 unit=psi
